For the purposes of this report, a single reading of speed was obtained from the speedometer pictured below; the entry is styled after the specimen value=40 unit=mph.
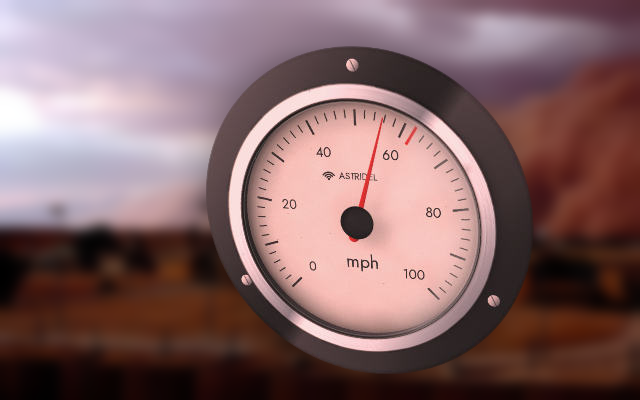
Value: value=56 unit=mph
